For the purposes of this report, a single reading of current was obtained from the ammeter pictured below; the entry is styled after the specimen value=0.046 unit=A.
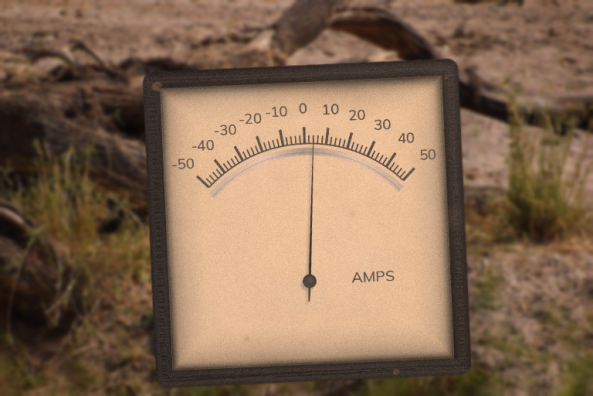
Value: value=4 unit=A
